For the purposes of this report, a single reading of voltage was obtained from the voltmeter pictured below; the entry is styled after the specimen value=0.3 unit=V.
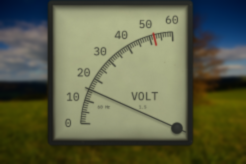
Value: value=15 unit=V
